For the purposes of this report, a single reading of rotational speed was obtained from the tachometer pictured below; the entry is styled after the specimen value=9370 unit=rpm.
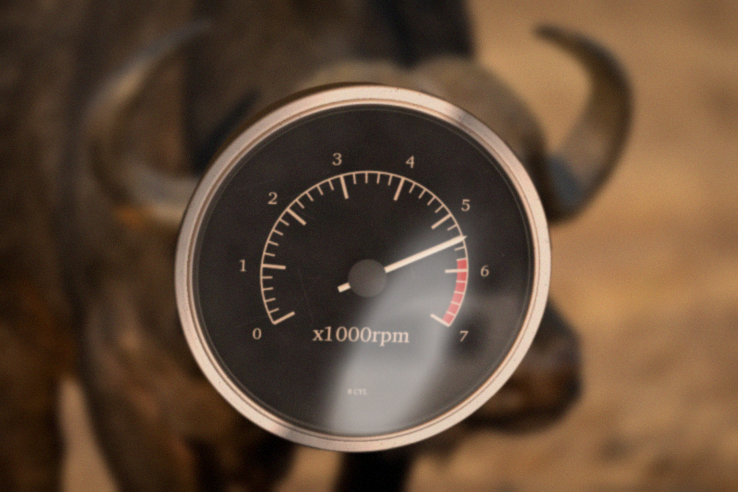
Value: value=5400 unit=rpm
